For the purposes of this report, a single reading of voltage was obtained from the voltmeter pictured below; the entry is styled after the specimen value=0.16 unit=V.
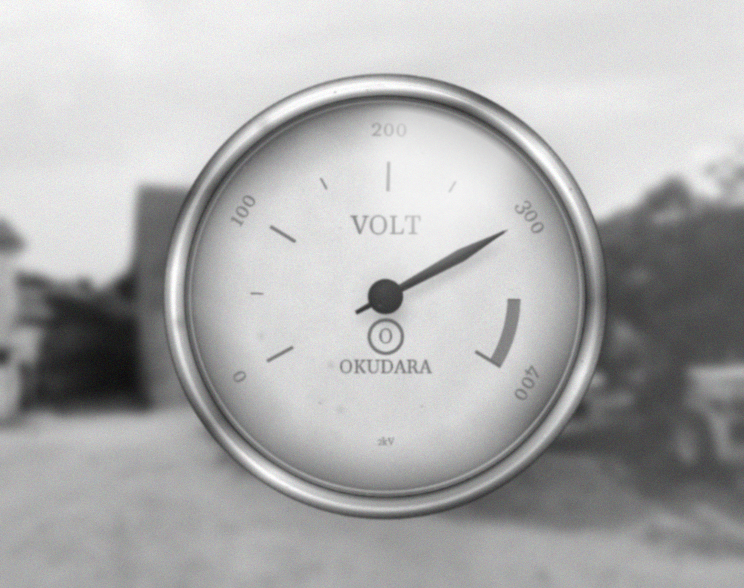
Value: value=300 unit=V
